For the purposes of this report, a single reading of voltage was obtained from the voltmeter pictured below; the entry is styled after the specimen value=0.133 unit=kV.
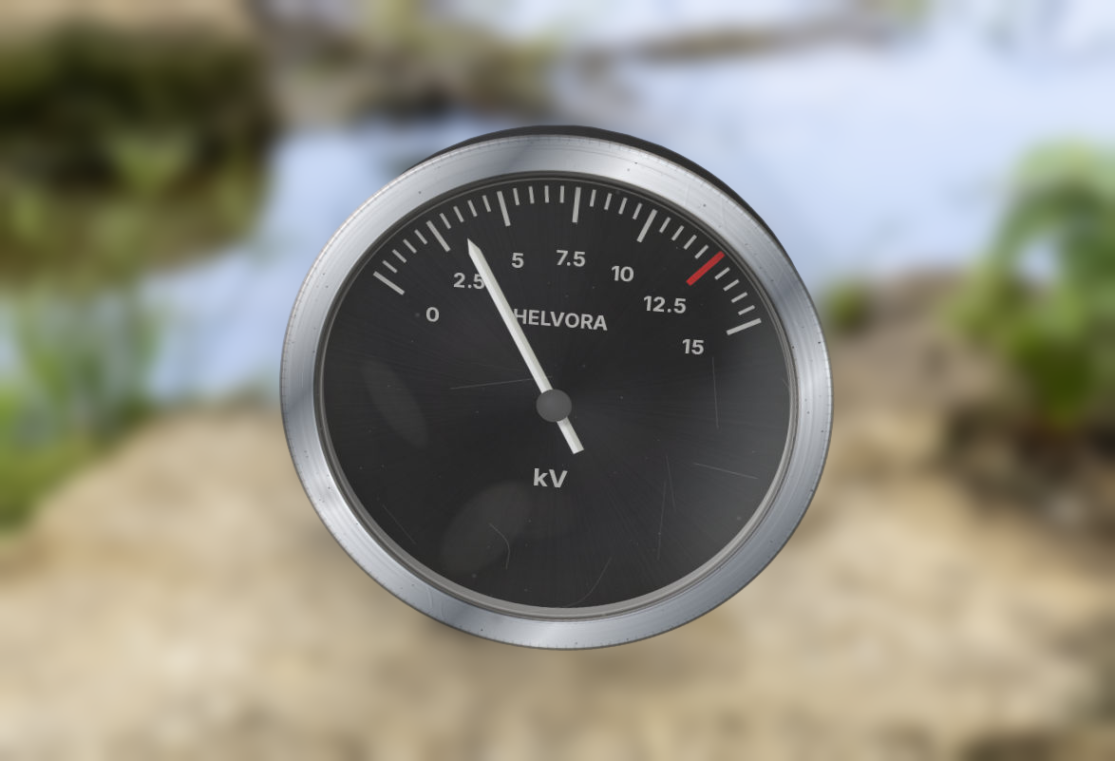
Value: value=3.5 unit=kV
